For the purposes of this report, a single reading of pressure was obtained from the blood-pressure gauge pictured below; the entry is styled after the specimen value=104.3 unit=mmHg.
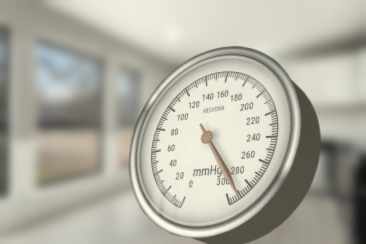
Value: value=290 unit=mmHg
